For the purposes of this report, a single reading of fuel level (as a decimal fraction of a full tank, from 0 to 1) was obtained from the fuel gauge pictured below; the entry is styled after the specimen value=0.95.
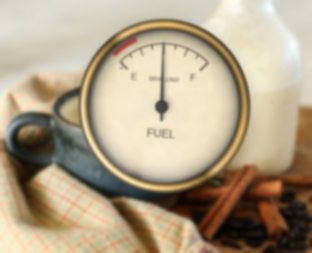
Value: value=0.5
